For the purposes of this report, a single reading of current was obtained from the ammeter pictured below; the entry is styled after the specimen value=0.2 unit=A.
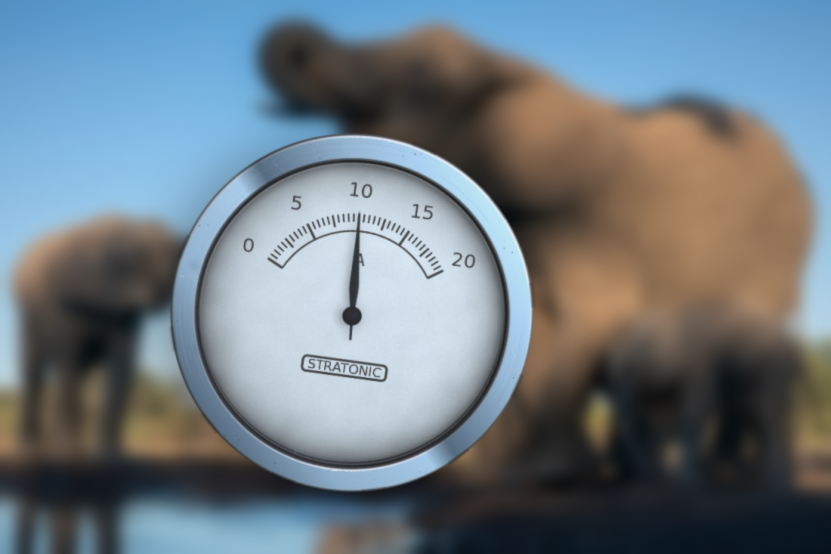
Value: value=10 unit=A
